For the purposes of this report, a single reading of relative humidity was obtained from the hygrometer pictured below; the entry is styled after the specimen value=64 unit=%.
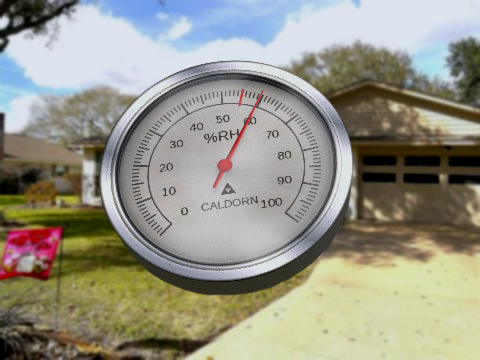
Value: value=60 unit=%
